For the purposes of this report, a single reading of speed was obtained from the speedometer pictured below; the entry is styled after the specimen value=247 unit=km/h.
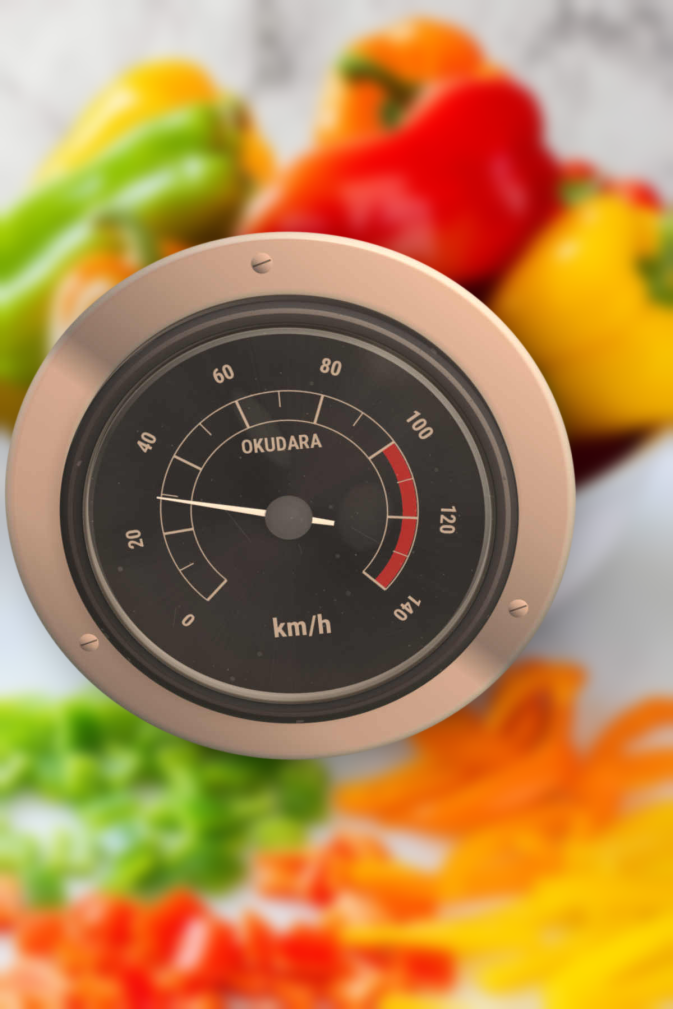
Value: value=30 unit=km/h
